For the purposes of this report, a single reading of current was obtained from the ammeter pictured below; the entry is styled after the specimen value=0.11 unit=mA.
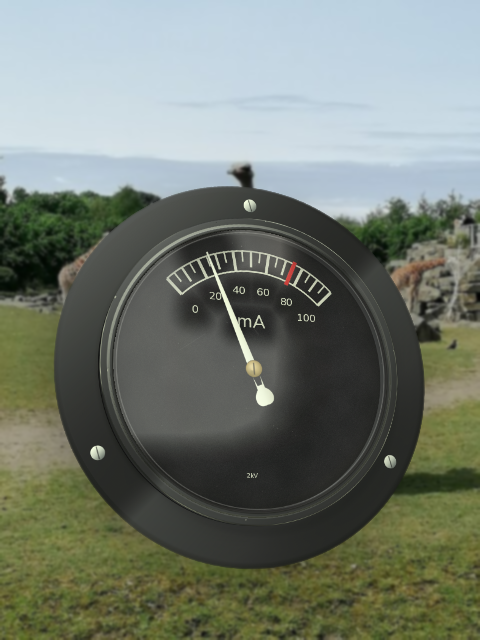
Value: value=25 unit=mA
